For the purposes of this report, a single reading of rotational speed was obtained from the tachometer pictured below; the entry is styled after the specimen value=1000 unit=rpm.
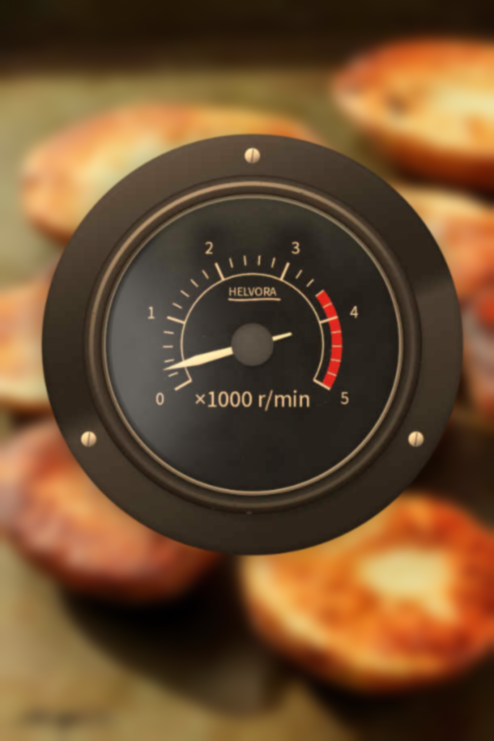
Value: value=300 unit=rpm
